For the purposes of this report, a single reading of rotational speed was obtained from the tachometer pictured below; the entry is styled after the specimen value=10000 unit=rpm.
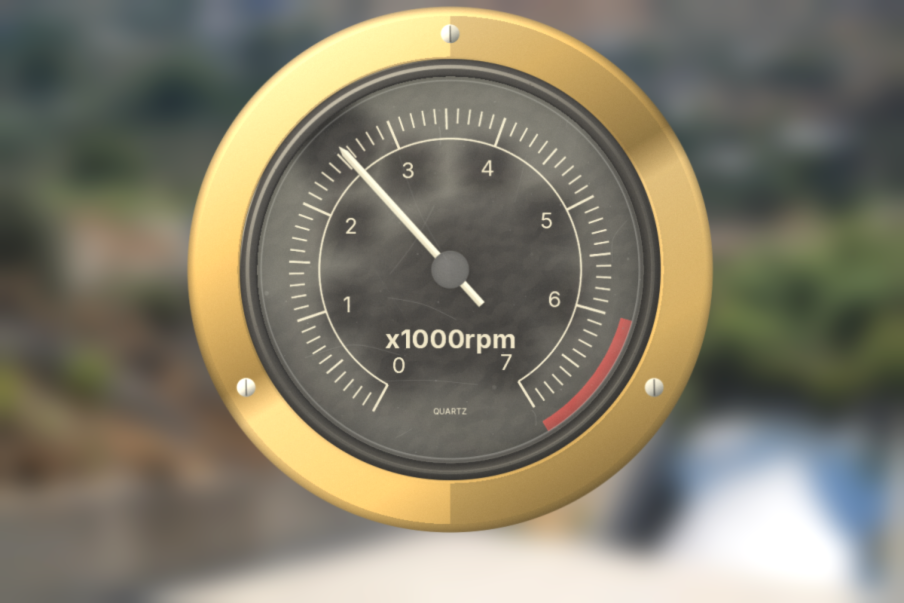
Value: value=2550 unit=rpm
